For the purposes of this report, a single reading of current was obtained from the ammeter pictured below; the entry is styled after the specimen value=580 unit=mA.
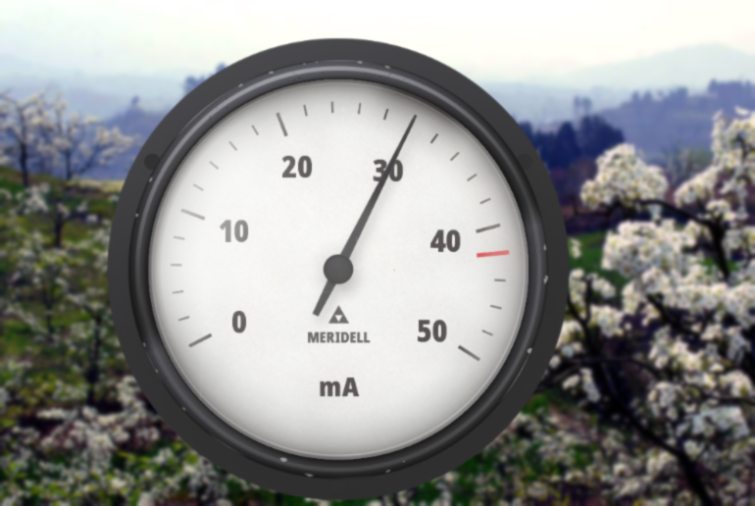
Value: value=30 unit=mA
